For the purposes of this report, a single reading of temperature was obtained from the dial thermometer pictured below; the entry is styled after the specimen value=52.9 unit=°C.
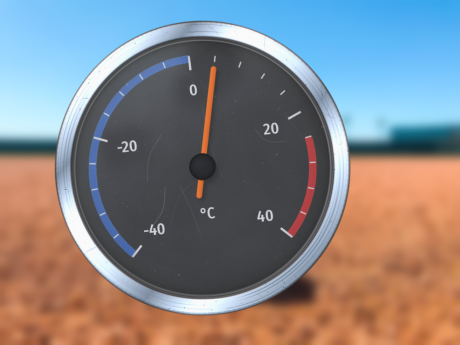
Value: value=4 unit=°C
